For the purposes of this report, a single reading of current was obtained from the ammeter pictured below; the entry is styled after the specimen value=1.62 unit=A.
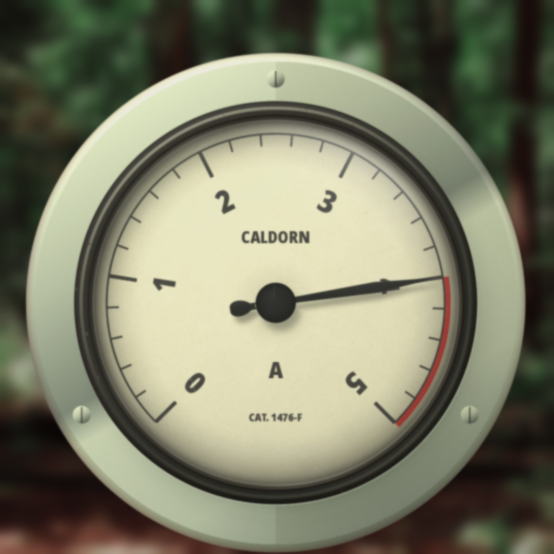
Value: value=4 unit=A
